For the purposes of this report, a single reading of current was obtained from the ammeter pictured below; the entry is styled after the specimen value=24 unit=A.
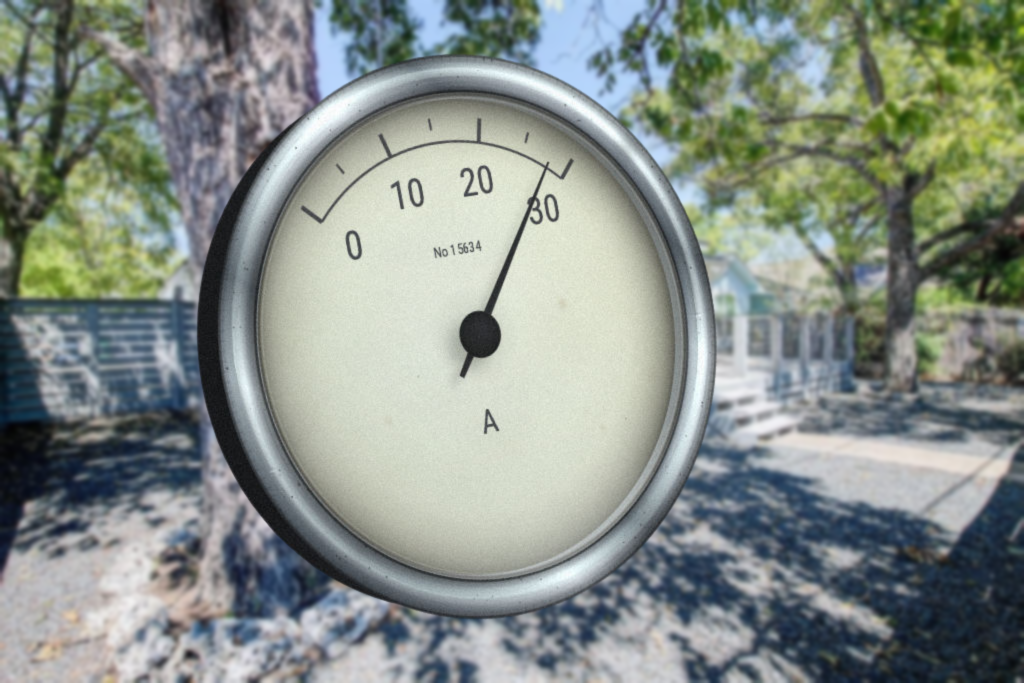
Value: value=27.5 unit=A
